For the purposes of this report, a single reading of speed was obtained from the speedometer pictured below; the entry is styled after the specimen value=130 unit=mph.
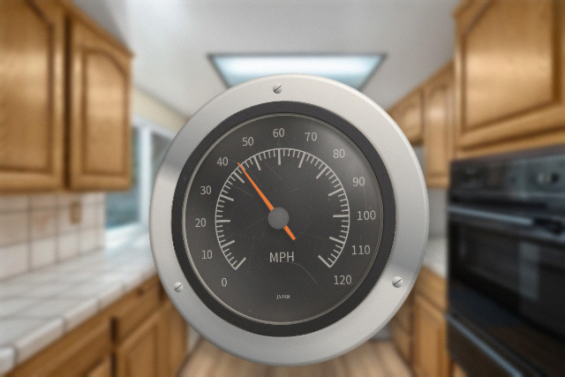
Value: value=44 unit=mph
